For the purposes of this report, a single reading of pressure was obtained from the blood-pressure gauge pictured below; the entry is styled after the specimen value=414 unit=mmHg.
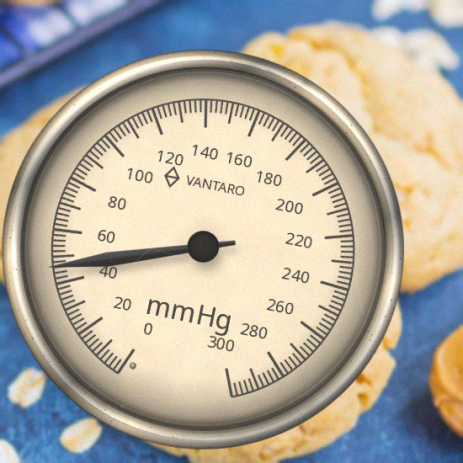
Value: value=46 unit=mmHg
